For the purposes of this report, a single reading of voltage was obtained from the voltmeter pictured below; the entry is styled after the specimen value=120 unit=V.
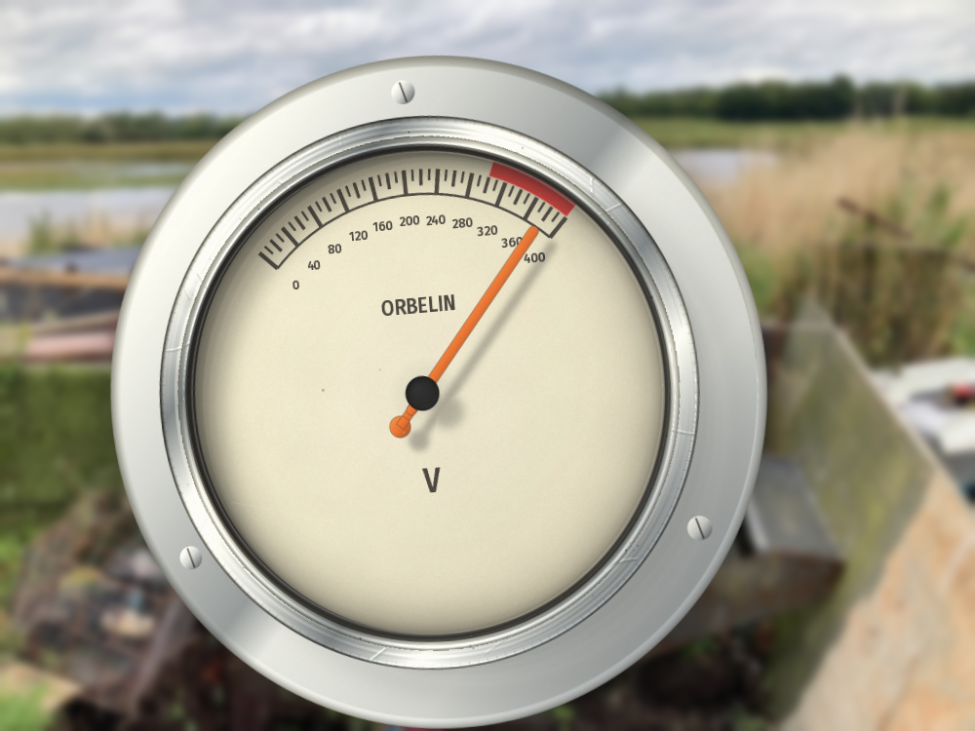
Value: value=380 unit=V
